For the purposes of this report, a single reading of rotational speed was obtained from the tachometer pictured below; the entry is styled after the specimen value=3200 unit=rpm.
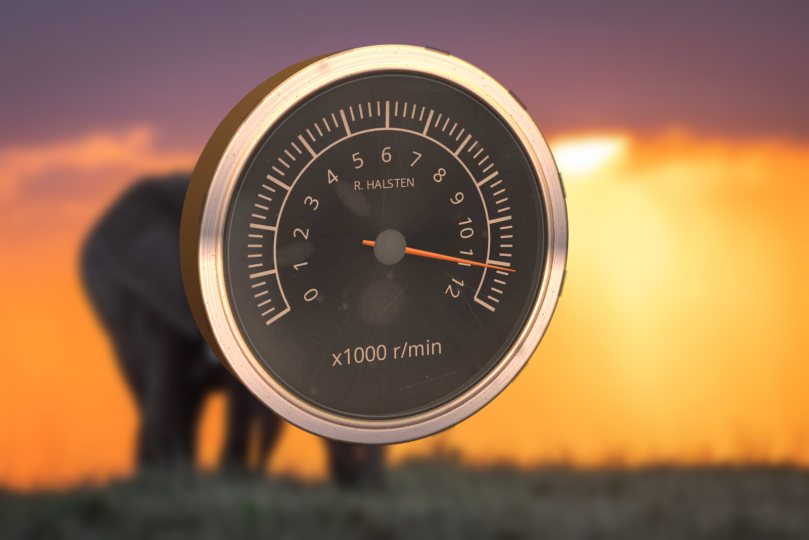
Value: value=11100 unit=rpm
